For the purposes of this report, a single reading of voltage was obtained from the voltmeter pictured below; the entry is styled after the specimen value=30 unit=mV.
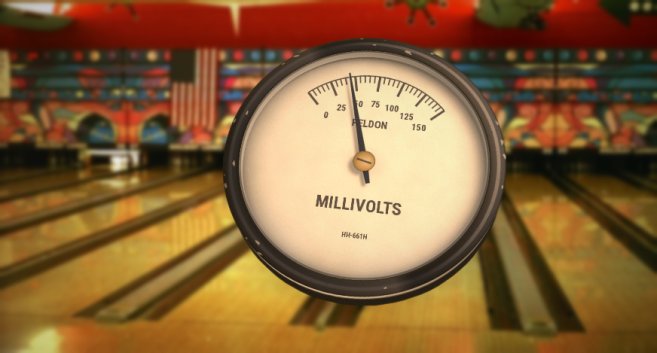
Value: value=45 unit=mV
